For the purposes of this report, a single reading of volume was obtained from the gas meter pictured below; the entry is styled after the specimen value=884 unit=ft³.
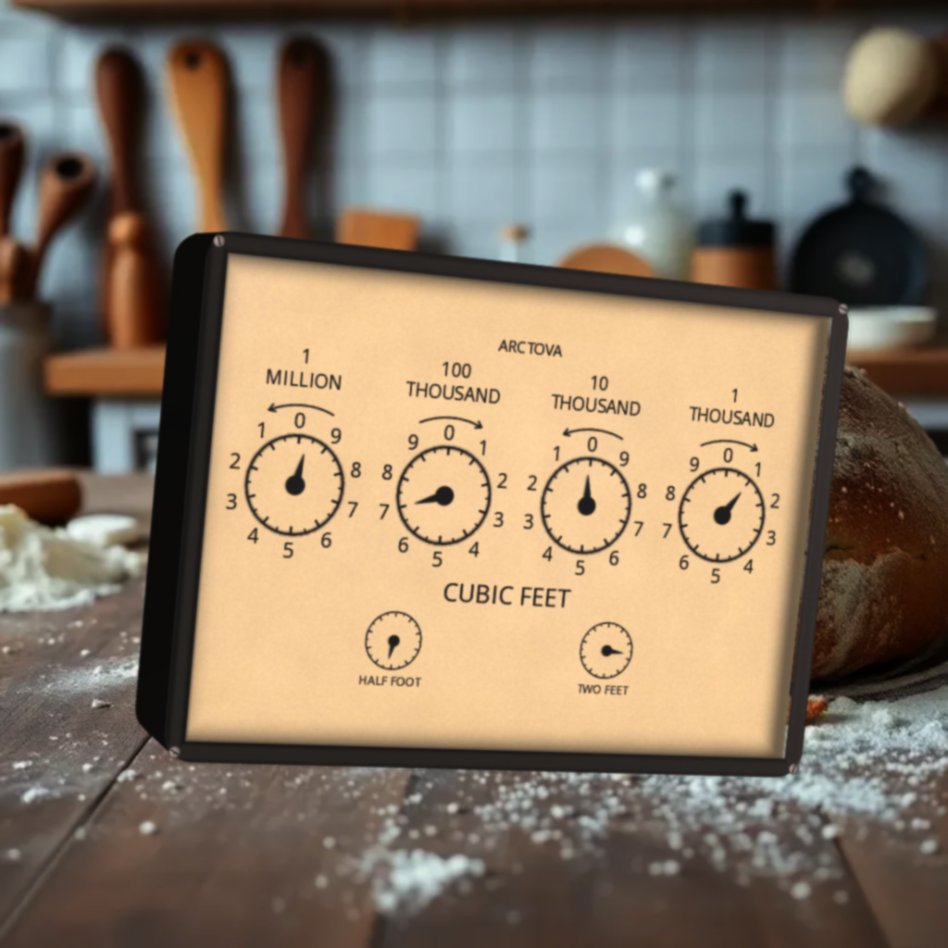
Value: value=970100 unit=ft³
